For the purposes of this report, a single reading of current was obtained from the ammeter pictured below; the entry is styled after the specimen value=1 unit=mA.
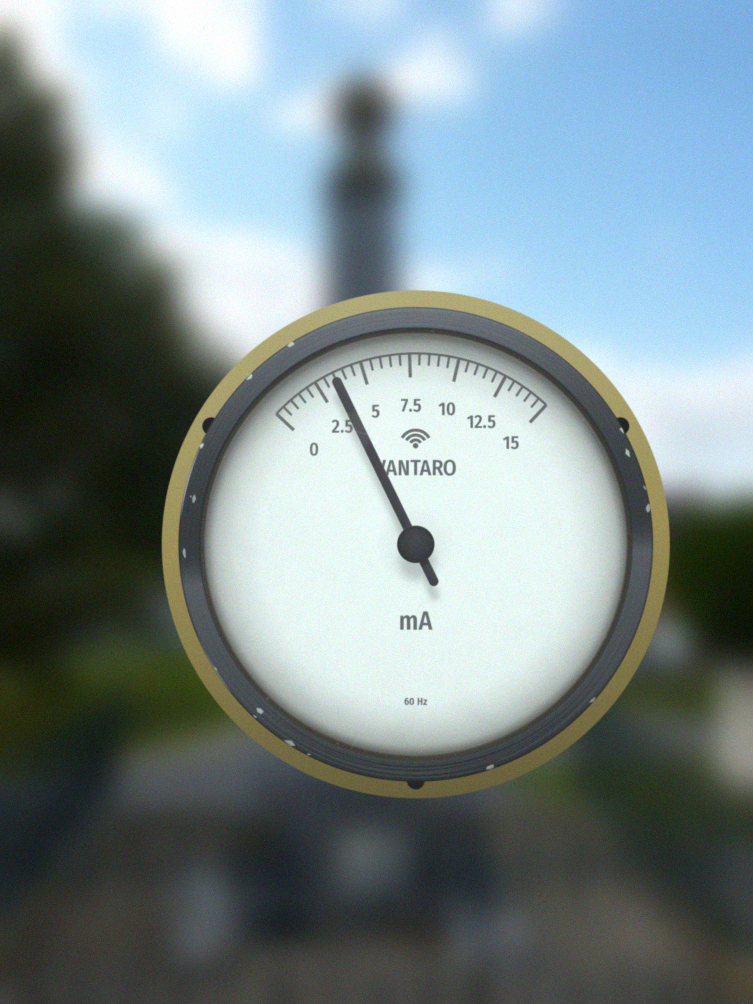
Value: value=3.5 unit=mA
